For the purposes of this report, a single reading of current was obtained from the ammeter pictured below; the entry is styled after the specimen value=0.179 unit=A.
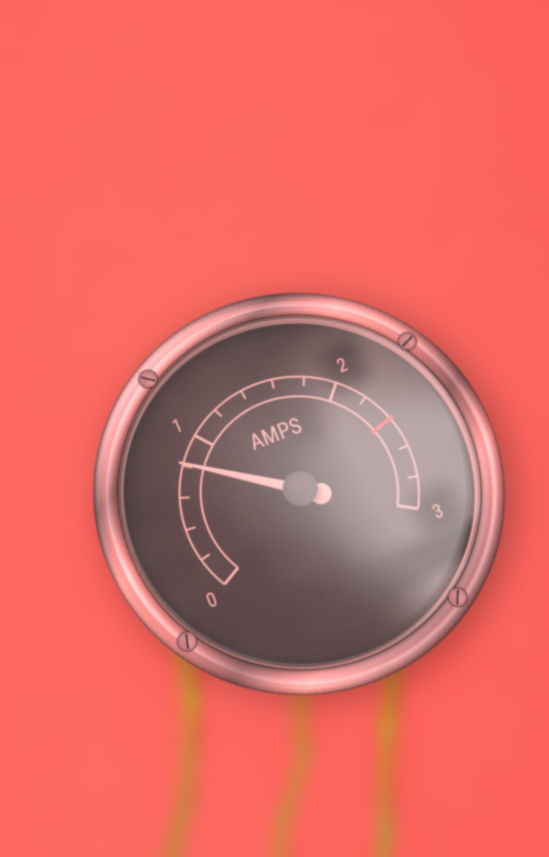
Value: value=0.8 unit=A
